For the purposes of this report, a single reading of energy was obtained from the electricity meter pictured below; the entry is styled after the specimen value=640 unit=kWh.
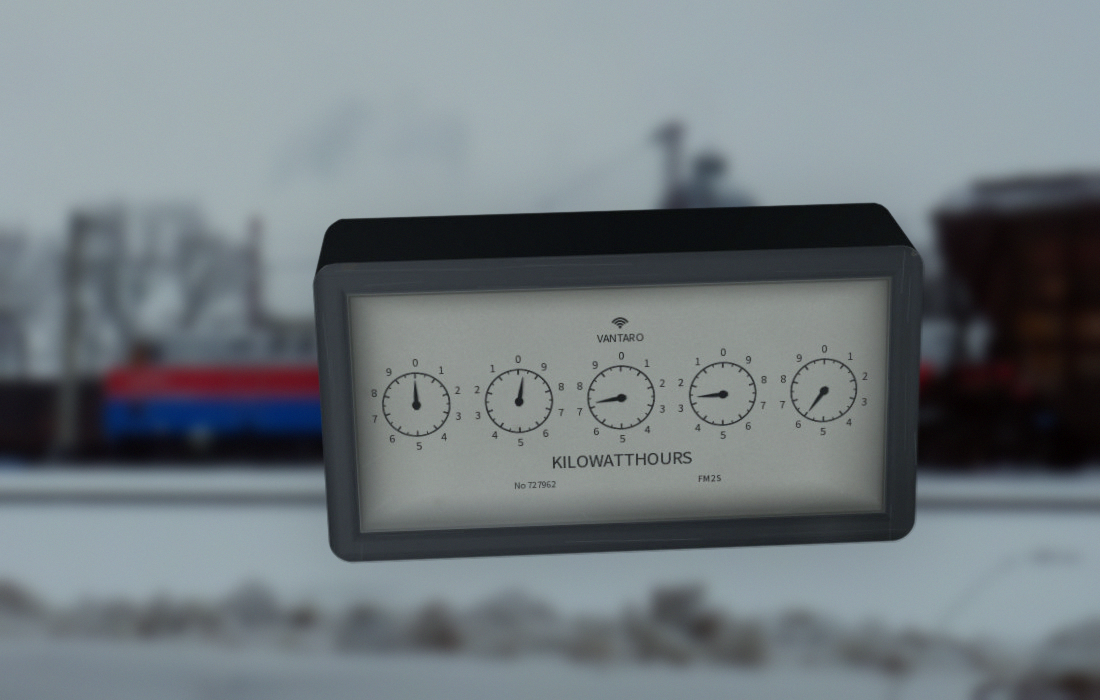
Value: value=99726 unit=kWh
